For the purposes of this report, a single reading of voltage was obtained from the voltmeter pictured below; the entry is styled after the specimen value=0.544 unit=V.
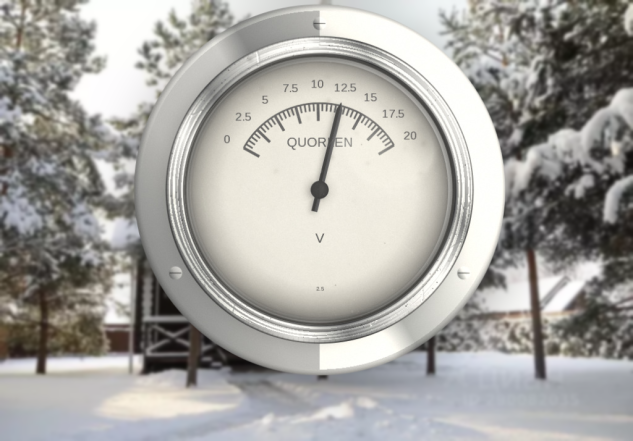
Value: value=12.5 unit=V
